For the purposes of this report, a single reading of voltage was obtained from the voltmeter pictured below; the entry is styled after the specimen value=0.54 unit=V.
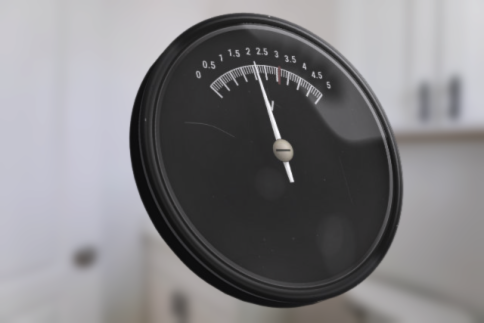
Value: value=2 unit=V
